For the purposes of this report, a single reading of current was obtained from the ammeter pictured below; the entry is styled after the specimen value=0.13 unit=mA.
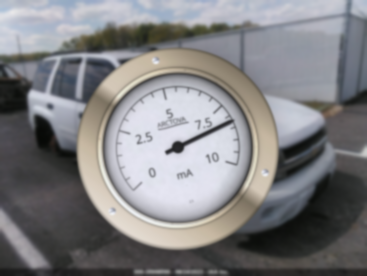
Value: value=8.25 unit=mA
